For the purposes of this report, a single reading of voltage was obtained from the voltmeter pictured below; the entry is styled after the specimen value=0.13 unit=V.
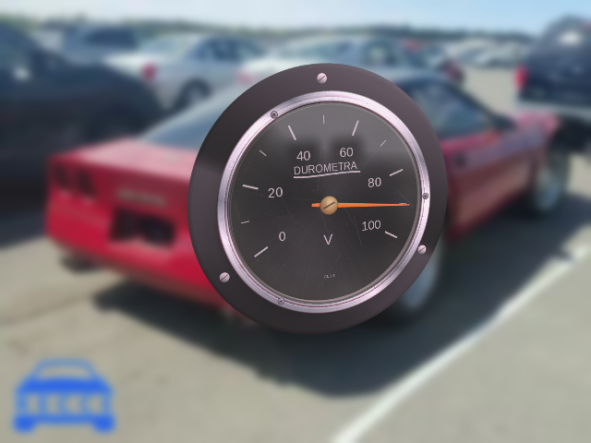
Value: value=90 unit=V
